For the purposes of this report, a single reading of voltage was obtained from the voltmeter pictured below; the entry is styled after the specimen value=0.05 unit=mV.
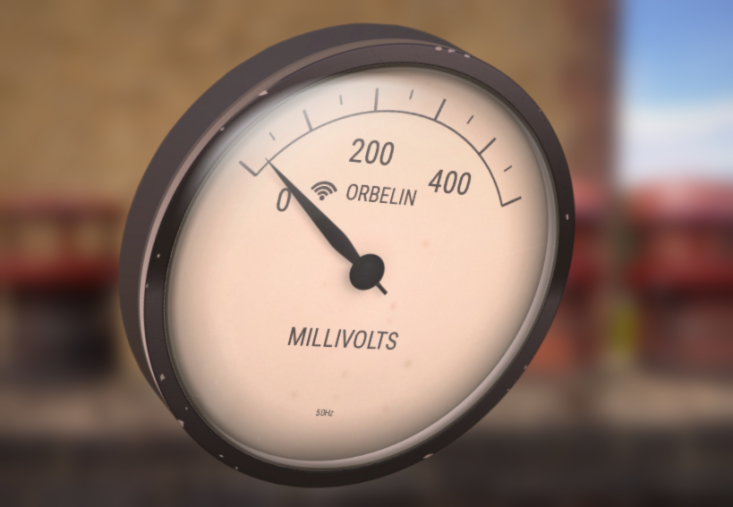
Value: value=25 unit=mV
